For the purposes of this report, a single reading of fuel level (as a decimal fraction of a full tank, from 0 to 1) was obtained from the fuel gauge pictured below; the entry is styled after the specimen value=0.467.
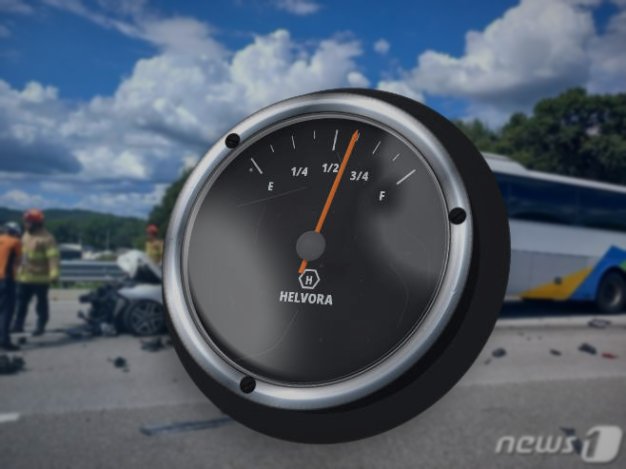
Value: value=0.625
